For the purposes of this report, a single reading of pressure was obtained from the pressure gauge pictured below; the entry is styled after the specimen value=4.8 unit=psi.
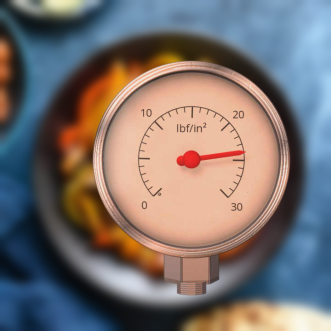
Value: value=24 unit=psi
